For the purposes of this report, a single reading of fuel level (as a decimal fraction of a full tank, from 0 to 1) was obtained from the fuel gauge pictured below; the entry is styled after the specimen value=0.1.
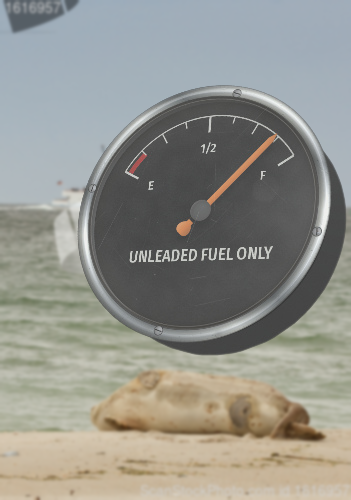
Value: value=0.875
